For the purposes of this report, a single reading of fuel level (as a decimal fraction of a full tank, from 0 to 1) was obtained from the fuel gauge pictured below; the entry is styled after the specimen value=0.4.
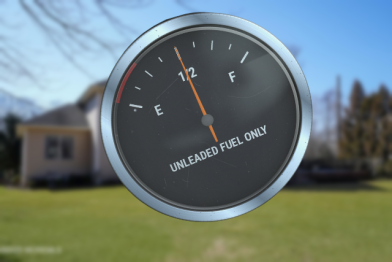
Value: value=0.5
